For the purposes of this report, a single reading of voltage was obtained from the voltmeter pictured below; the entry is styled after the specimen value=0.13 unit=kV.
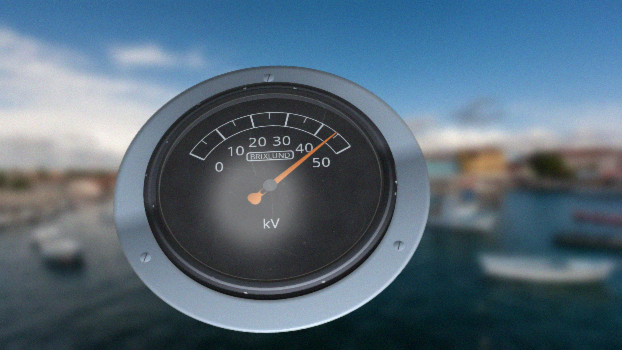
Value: value=45 unit=kV
